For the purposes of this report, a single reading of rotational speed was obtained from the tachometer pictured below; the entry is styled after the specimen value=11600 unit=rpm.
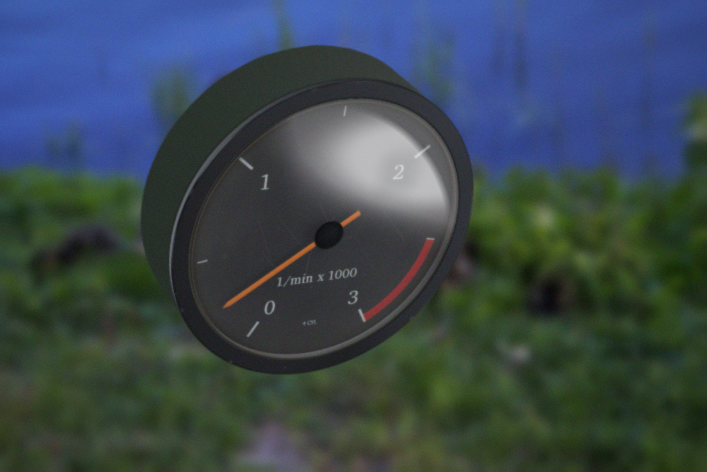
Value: value=250 unit=rpm
